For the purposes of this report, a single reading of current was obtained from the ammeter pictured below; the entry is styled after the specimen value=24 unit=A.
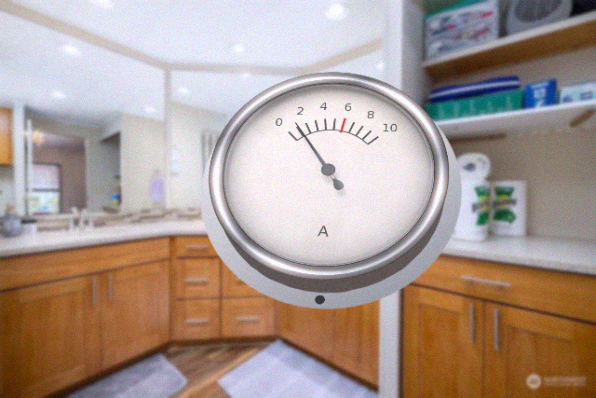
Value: value=1 unit=A
